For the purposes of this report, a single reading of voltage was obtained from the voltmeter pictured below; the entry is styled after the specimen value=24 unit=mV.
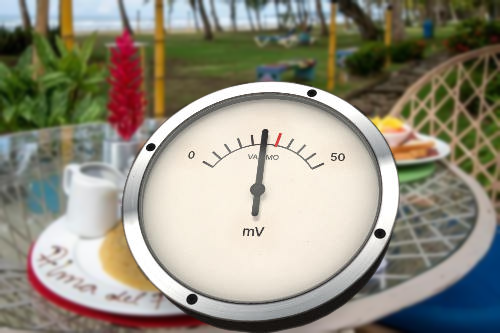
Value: value=25 unit=mV
